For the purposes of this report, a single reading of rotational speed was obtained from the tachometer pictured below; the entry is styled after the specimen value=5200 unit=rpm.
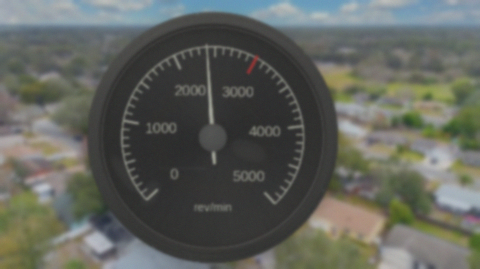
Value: value=2400 unit=rpm
